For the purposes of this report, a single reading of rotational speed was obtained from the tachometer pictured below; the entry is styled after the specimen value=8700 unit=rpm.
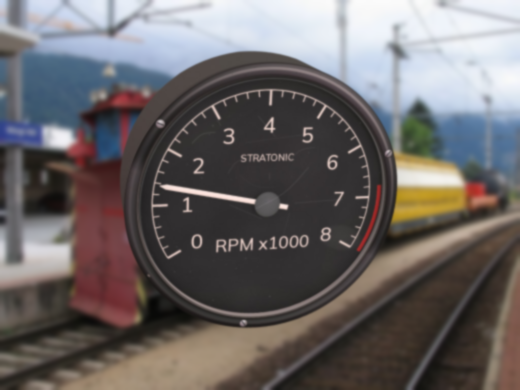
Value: value=1400 unit=rpm
